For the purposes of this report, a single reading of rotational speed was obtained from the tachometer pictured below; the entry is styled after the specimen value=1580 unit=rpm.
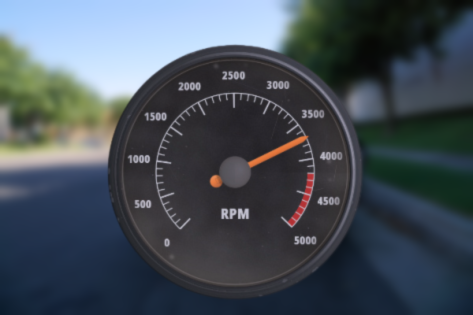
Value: value=3700 unit=rpm
